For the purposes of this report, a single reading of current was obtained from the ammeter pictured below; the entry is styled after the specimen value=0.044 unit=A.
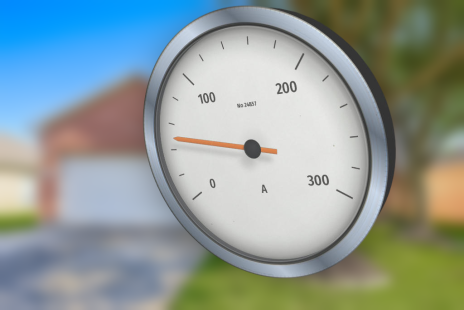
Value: value=50 unit=A
